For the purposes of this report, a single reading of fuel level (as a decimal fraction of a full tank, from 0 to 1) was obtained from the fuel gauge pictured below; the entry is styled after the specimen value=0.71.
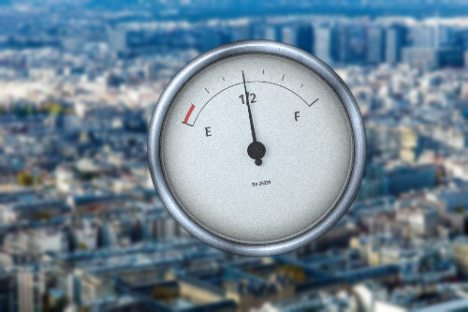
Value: value=0.5
